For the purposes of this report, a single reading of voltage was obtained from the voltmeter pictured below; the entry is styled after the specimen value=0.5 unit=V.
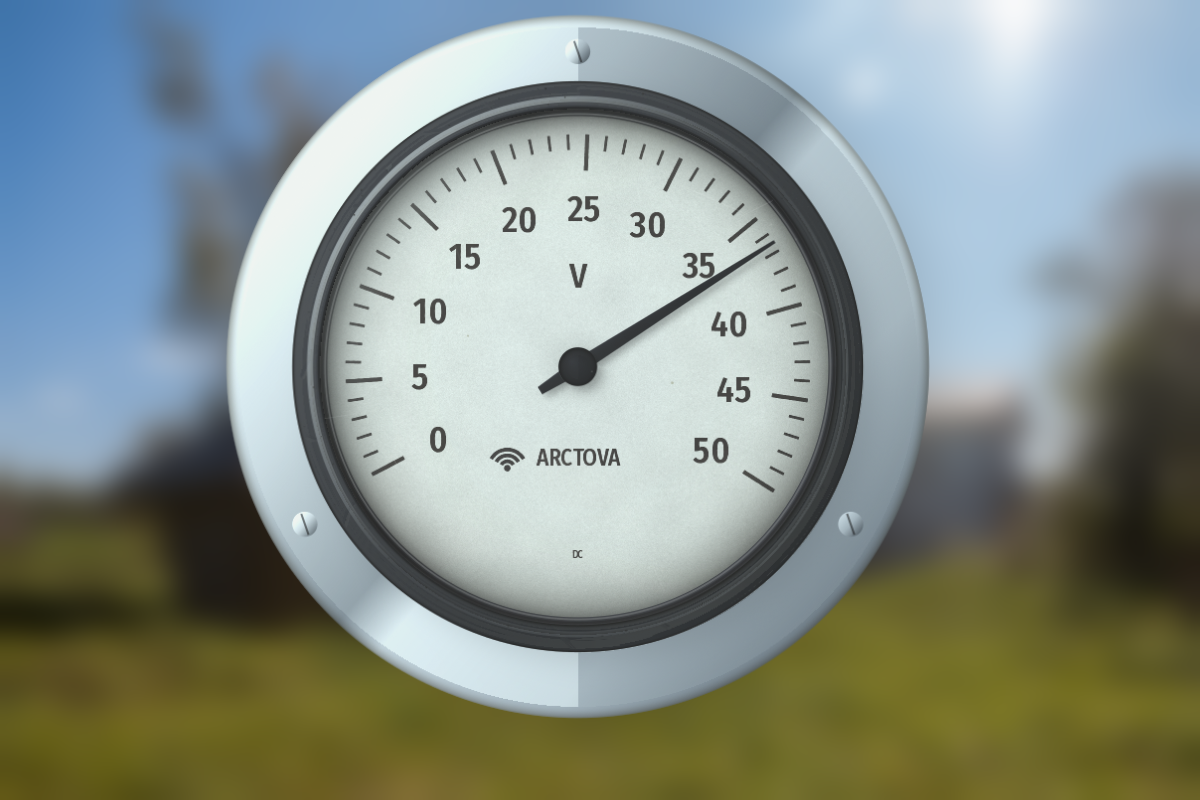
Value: value=36.5 unit=V
